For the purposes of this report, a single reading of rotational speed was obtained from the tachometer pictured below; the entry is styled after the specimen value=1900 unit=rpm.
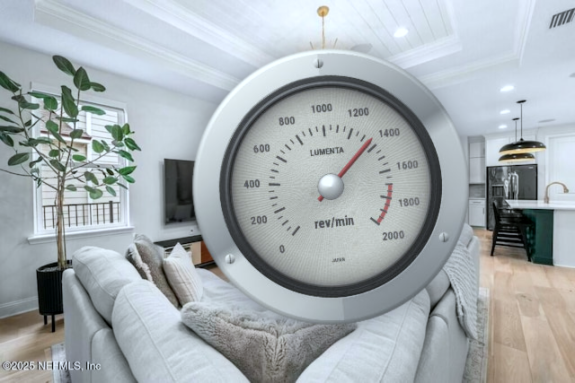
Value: value=1350 unit=rpm
